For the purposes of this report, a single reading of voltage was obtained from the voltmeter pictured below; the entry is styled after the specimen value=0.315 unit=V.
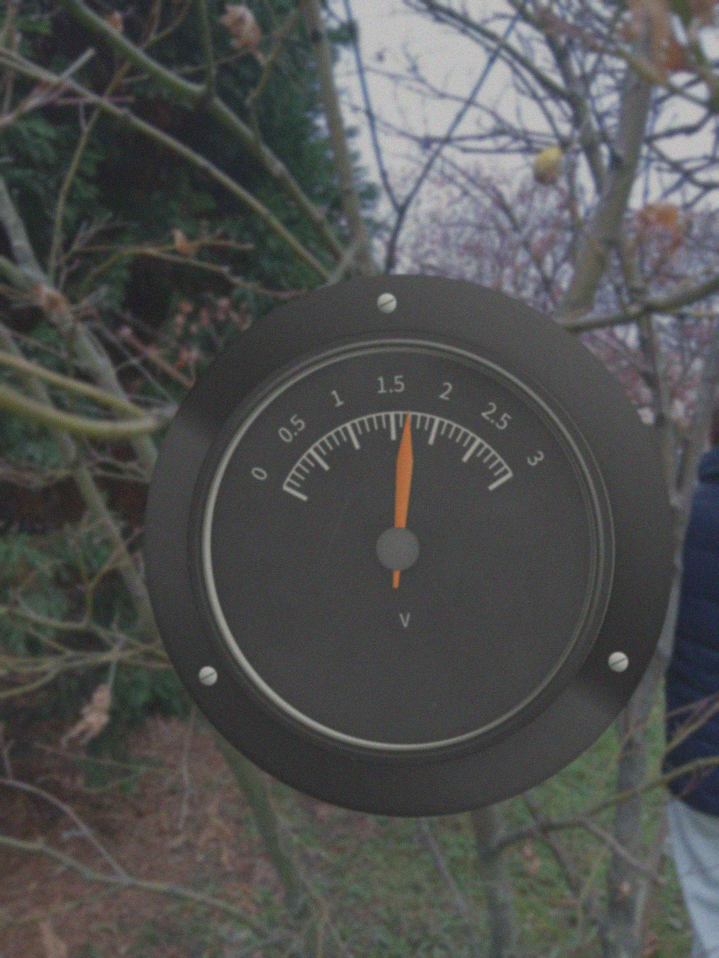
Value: value=1.7 unit=V
